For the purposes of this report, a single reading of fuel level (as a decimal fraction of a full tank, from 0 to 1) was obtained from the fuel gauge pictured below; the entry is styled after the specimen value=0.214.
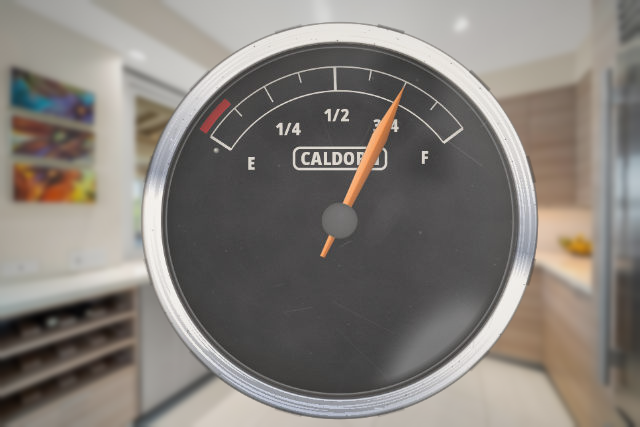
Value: value=0.75
